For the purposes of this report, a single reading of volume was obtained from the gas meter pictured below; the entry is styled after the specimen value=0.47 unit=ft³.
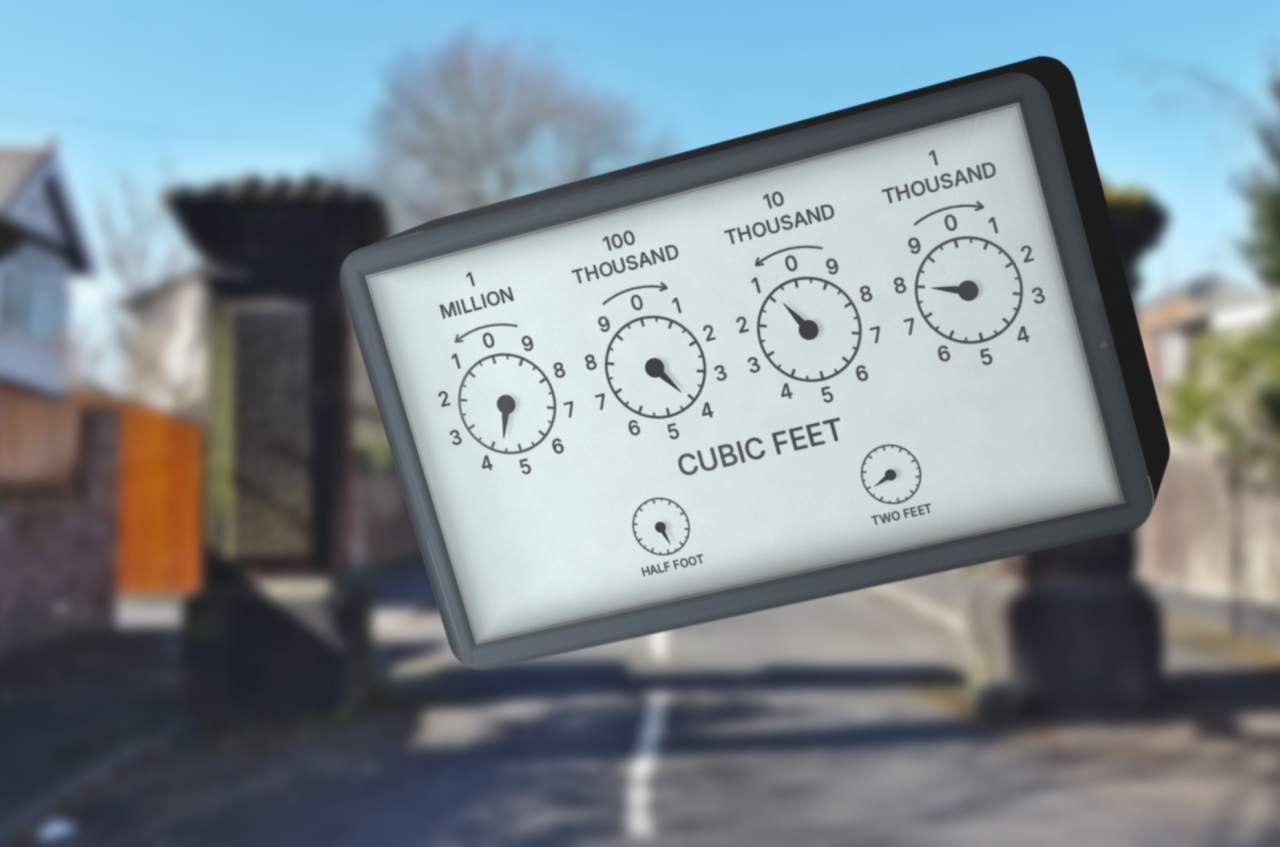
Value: value=440800 unit=ft³
